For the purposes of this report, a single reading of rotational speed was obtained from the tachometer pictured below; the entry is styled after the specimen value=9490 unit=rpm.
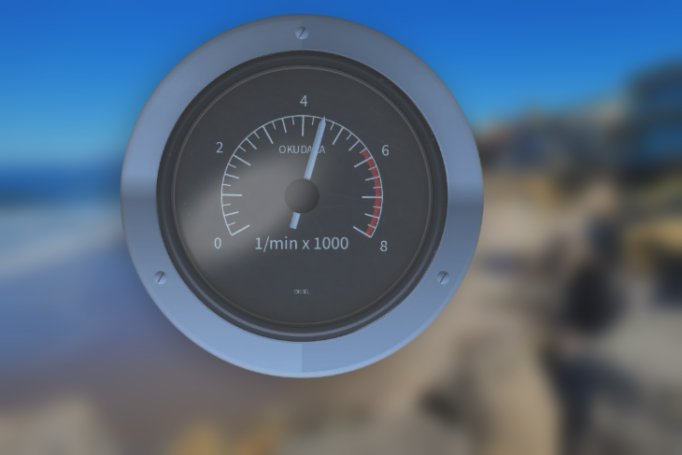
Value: value=4500 unit=rpm
